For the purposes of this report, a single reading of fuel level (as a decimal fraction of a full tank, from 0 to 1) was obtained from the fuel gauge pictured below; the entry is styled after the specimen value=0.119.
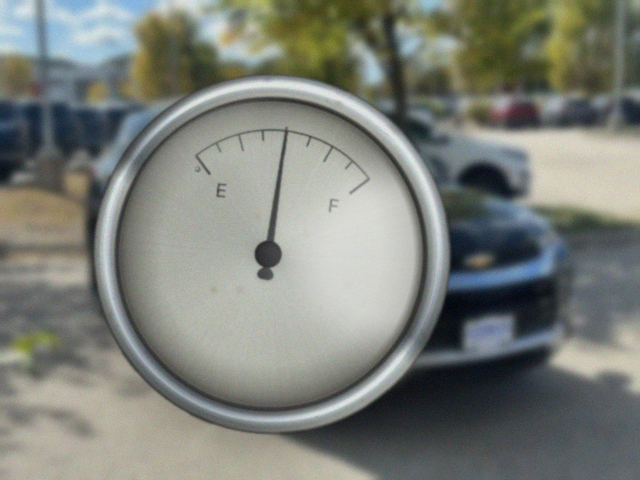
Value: value=0.5
